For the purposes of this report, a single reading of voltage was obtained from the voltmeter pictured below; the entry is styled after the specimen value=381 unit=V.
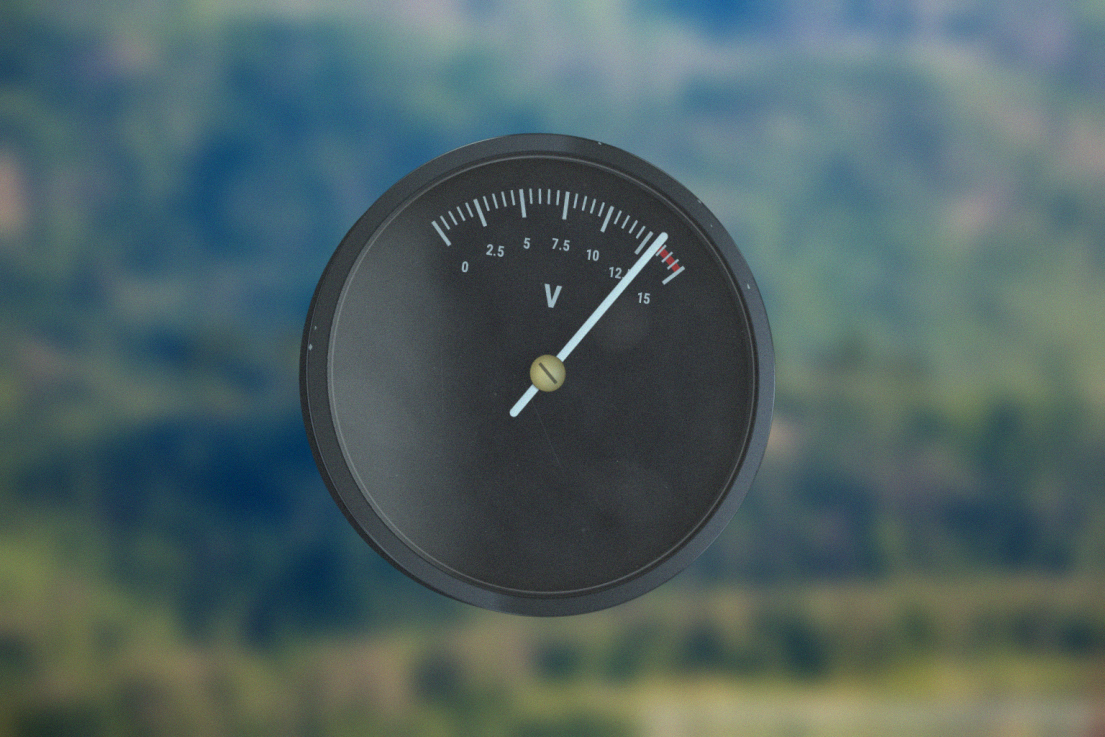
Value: value=13 unit=V
